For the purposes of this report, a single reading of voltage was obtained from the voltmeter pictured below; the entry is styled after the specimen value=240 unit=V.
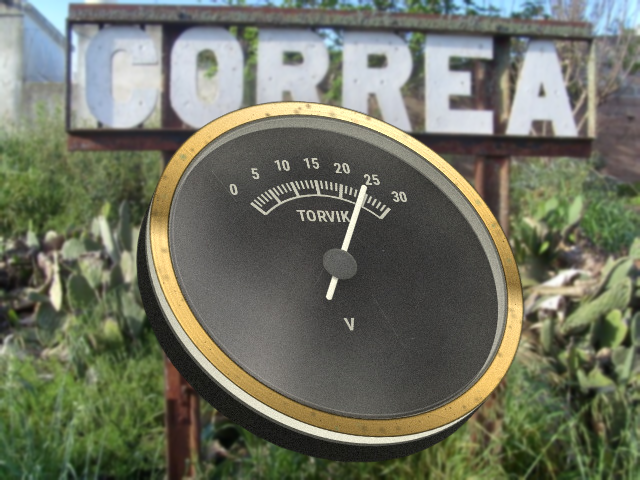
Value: value=24 unit=V
